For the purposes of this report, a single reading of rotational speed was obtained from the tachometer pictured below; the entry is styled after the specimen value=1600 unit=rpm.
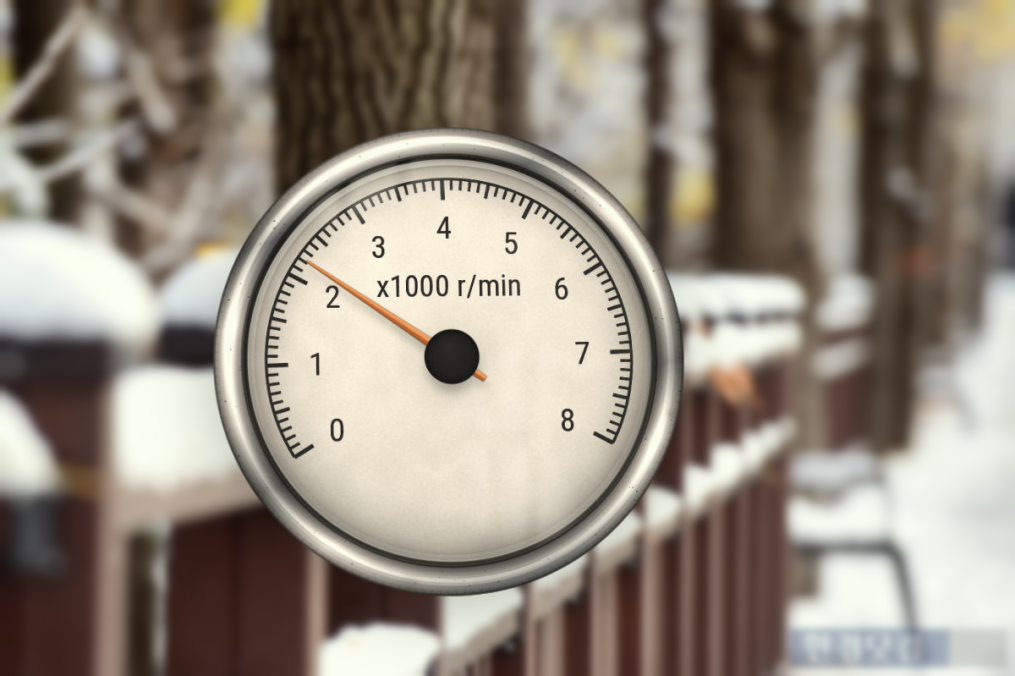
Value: value=2200 unit=rpm
